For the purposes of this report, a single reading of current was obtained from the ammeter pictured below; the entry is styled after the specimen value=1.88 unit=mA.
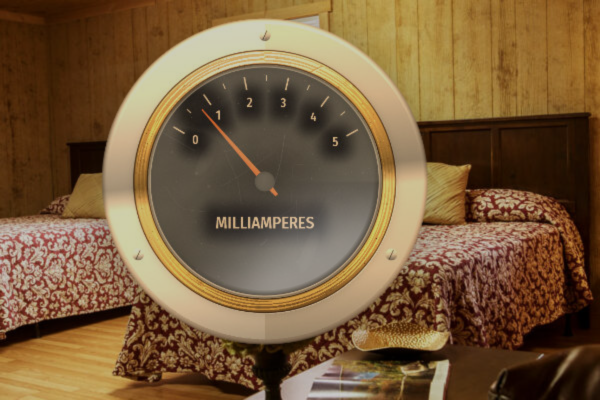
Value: value=0.75 unit=mA
